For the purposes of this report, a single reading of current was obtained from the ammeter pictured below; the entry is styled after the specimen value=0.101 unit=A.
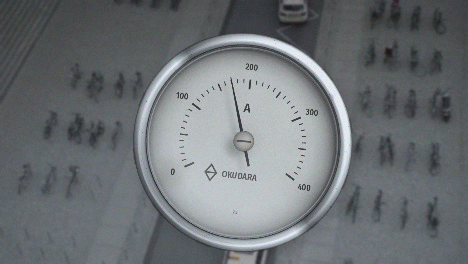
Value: value=170 unit=A
